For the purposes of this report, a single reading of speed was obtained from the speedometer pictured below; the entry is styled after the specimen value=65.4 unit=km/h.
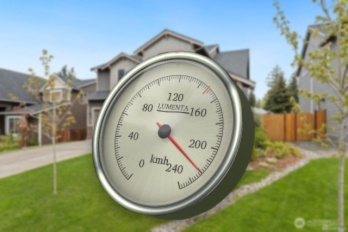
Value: value=220 unit=km/h
